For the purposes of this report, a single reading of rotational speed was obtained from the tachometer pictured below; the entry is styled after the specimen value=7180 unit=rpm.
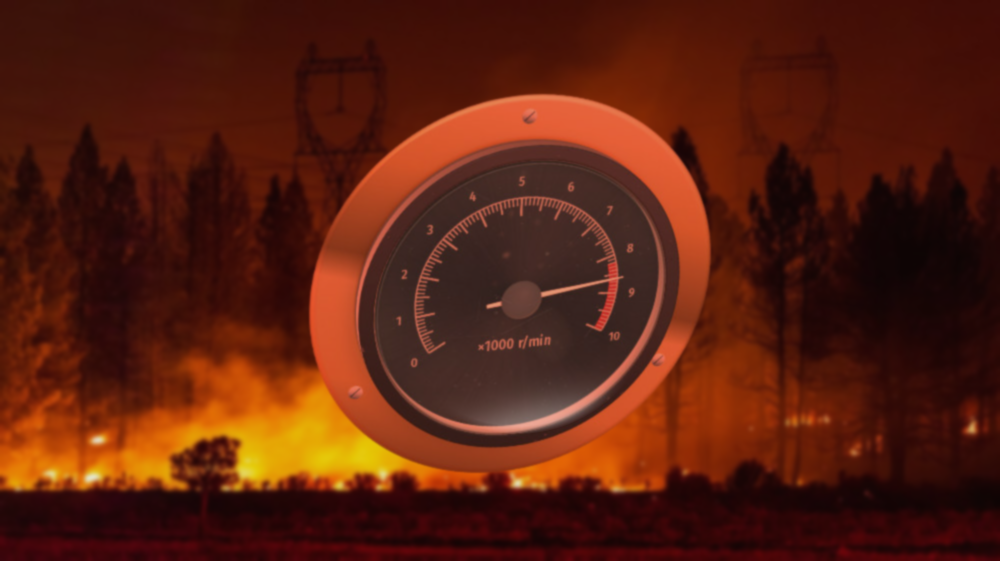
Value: value=8500 unit=rpm
